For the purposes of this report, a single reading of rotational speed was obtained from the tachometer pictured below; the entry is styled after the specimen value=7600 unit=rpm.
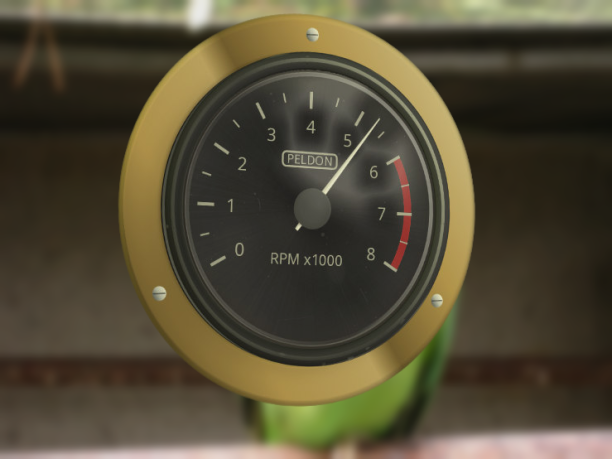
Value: value=5250 unit=rpm
